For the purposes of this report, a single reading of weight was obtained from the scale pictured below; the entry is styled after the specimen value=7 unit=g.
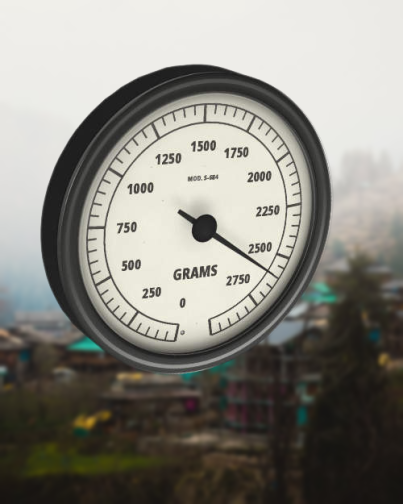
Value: value=2600 unit=g
